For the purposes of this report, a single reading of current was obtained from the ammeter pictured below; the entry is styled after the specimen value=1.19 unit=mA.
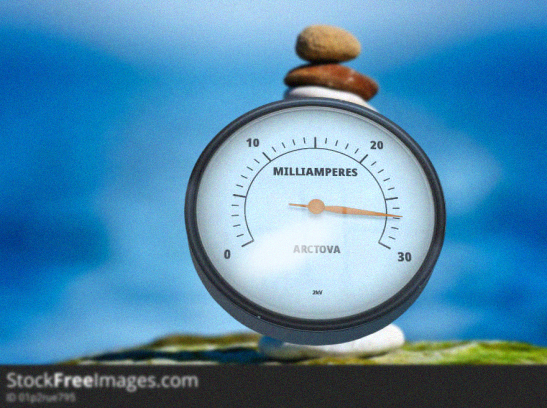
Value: value=27 unit=mA
